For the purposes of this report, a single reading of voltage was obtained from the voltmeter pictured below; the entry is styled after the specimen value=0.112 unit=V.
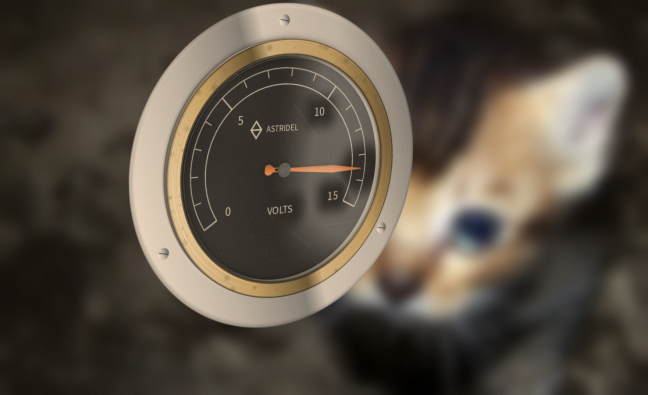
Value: value=13.5 unit=V
